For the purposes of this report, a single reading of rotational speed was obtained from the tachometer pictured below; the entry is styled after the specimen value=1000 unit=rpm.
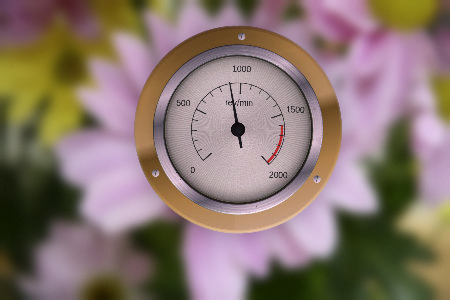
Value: value=900 unit=rpm
